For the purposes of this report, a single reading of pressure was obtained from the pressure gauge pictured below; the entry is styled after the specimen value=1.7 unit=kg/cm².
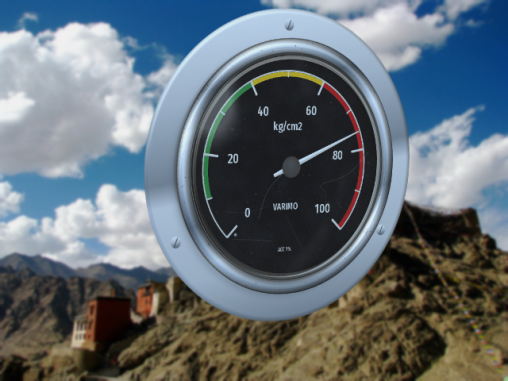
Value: value=75 unit=kg/cm²
